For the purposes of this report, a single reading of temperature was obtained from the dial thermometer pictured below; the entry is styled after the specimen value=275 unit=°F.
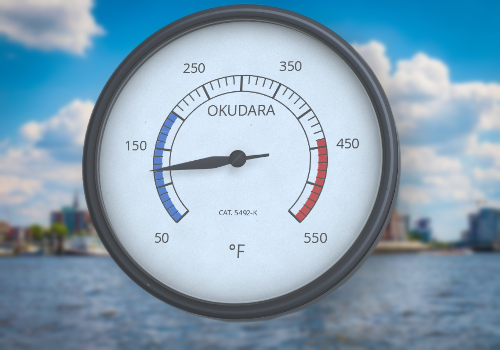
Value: value=120 unit=°F
